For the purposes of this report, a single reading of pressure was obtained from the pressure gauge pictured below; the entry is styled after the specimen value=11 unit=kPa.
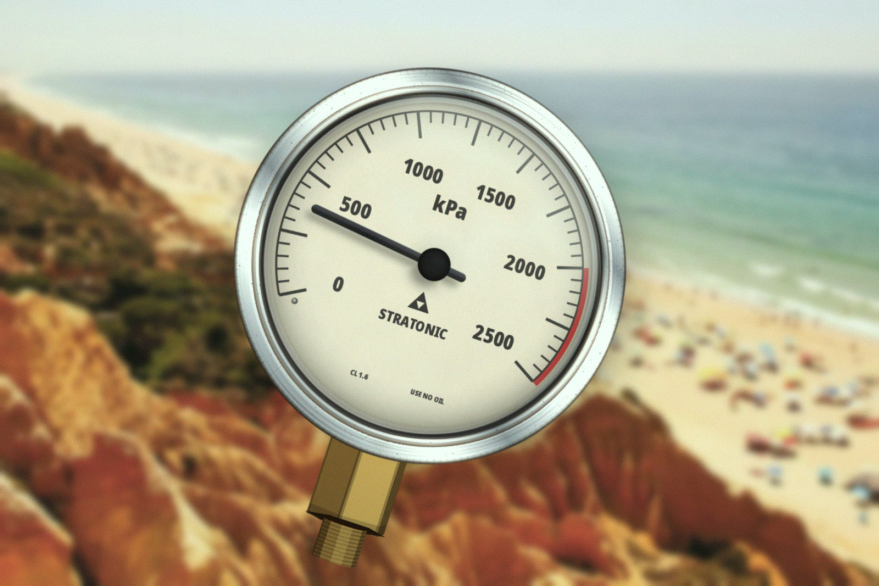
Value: value=375 unit=kPa
